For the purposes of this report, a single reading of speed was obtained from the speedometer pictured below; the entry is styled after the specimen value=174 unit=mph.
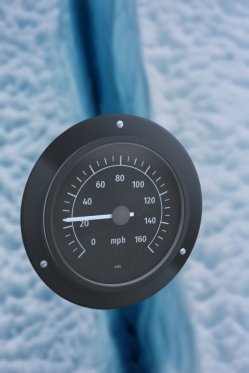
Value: value=25 unit=mph
